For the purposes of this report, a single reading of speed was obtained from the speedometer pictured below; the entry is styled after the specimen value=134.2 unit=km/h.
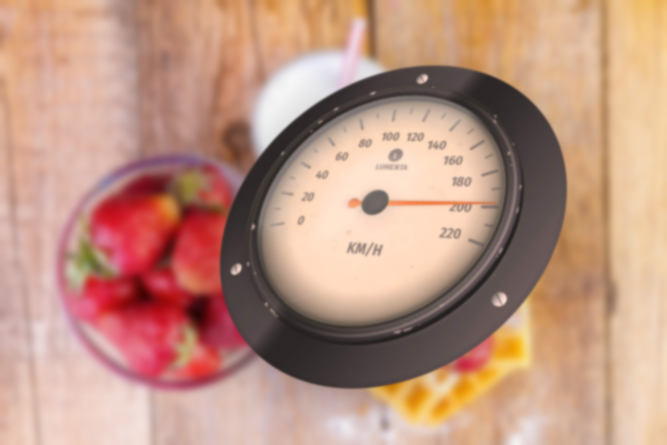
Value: value=200 unit=km/h
